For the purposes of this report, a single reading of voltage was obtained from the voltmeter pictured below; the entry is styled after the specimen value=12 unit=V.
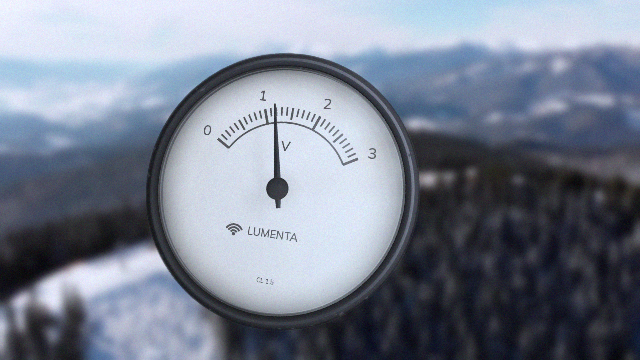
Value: value=1.2 unit=V
